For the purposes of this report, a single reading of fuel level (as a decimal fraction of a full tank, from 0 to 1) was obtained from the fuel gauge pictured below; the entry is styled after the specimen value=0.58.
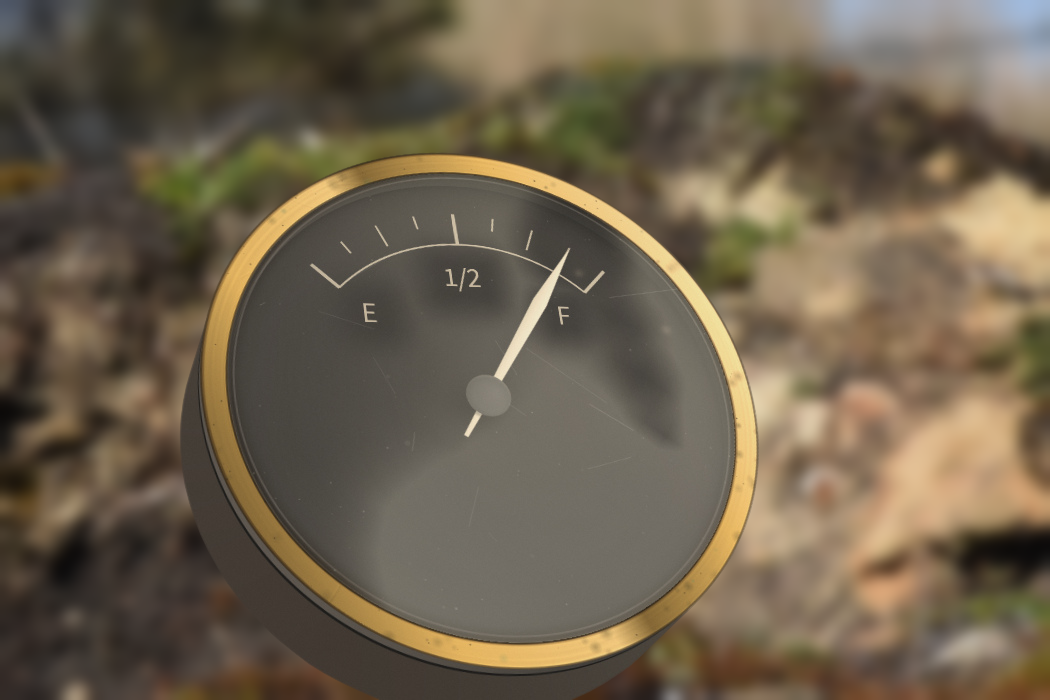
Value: value=0.875
